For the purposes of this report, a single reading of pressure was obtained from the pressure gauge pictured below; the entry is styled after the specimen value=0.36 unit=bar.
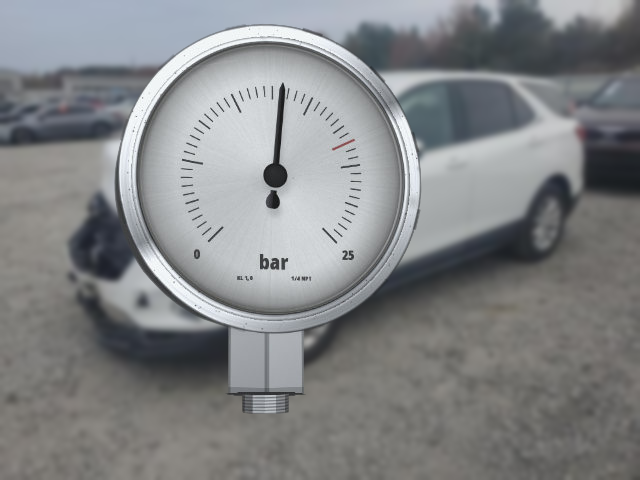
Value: value=13 unit=bar
